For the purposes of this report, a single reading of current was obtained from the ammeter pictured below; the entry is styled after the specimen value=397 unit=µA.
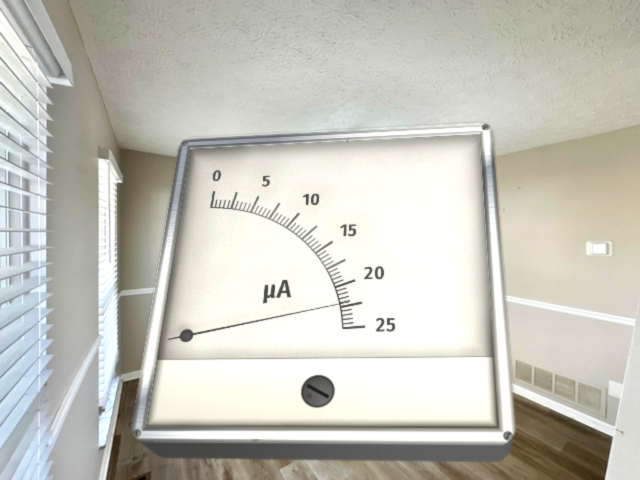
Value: value=22.5 unit=µA
